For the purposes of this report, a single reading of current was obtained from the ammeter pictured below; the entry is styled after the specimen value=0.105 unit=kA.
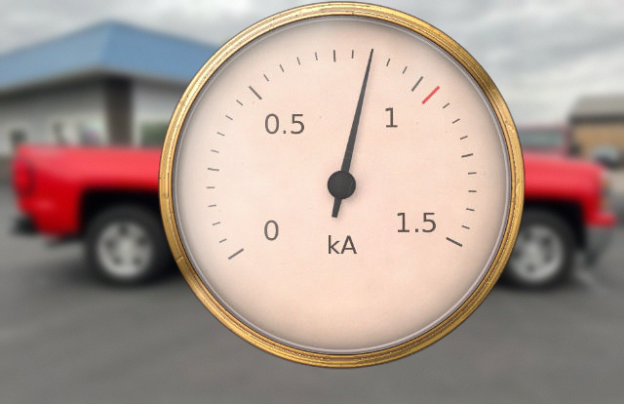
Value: value=0.85 unit=kA
